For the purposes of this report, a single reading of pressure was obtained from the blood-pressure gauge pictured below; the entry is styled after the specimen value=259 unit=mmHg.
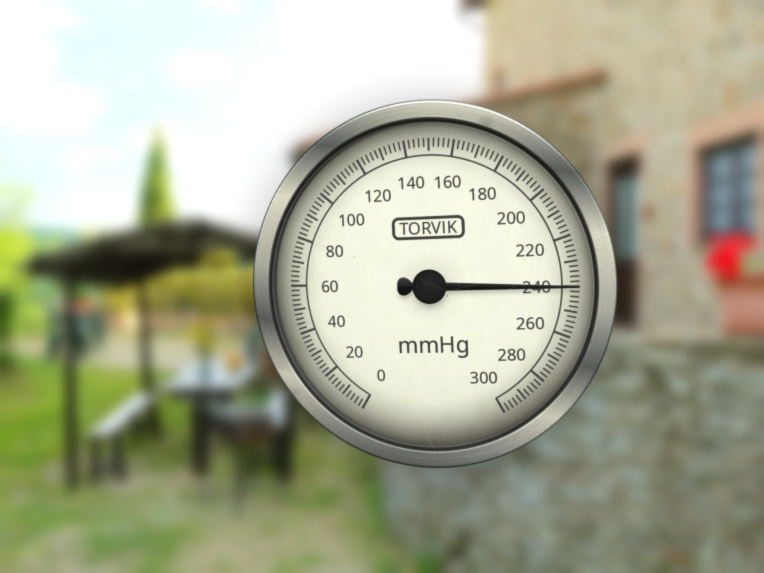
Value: value=240 unit=mmHg
